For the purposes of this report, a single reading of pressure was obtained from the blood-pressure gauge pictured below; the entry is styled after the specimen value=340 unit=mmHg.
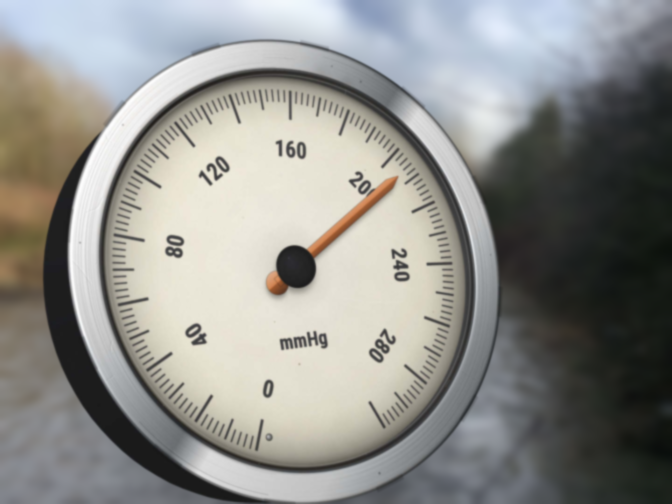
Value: value=206 unit=mmHg
